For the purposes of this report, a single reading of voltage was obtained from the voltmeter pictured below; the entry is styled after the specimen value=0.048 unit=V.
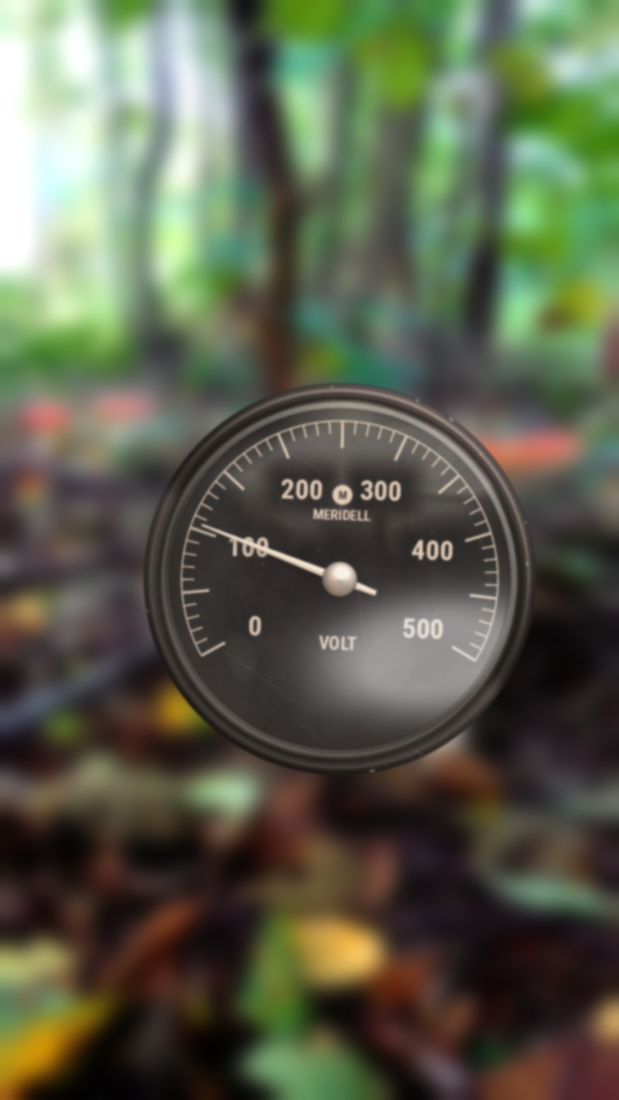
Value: value=105 unit=V
